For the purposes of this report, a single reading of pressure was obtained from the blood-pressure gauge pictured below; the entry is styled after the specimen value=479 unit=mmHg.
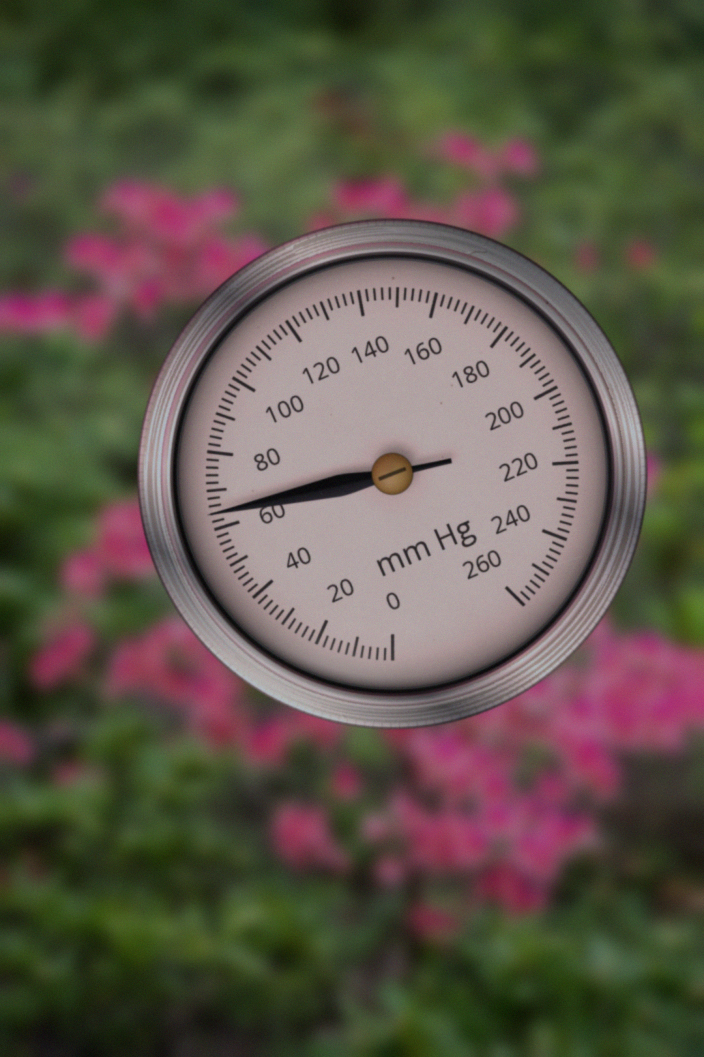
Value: value=64 unit=mmHg
